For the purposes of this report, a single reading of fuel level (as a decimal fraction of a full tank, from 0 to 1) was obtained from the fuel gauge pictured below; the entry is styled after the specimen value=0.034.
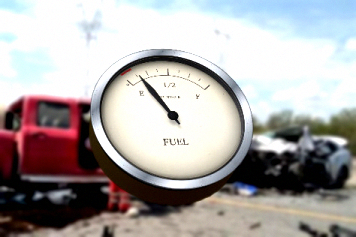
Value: value=0.125
